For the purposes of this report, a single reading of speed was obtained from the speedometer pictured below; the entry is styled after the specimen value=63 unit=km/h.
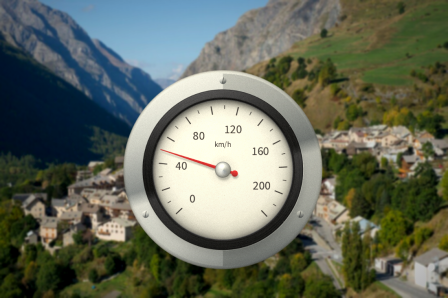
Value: value=50 unit=km/h
